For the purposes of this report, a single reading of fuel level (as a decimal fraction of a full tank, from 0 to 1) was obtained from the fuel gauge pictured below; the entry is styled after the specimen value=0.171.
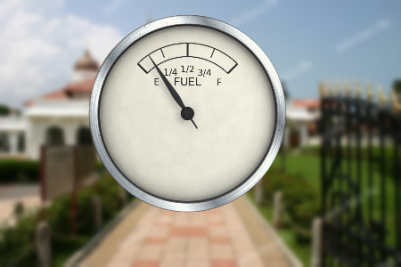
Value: value=0.125
